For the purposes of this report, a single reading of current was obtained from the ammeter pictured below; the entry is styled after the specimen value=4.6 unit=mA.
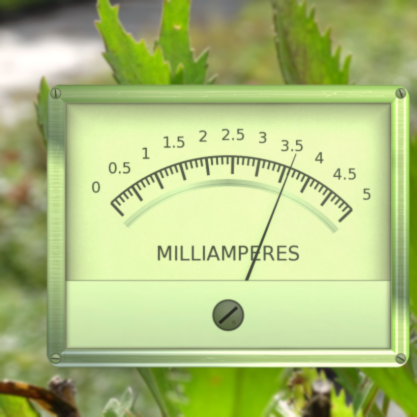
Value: value=3.6 unit=mA
